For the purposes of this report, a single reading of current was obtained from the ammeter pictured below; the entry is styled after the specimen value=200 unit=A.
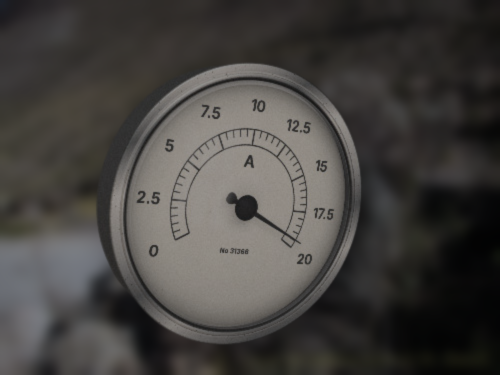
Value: value=19.5 unit=A
